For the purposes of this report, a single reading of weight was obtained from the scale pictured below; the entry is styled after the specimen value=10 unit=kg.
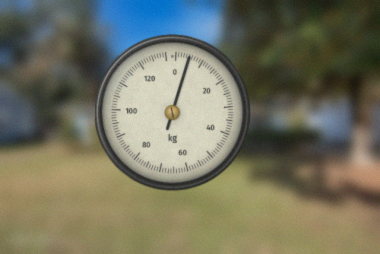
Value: value=5 unit=kg
